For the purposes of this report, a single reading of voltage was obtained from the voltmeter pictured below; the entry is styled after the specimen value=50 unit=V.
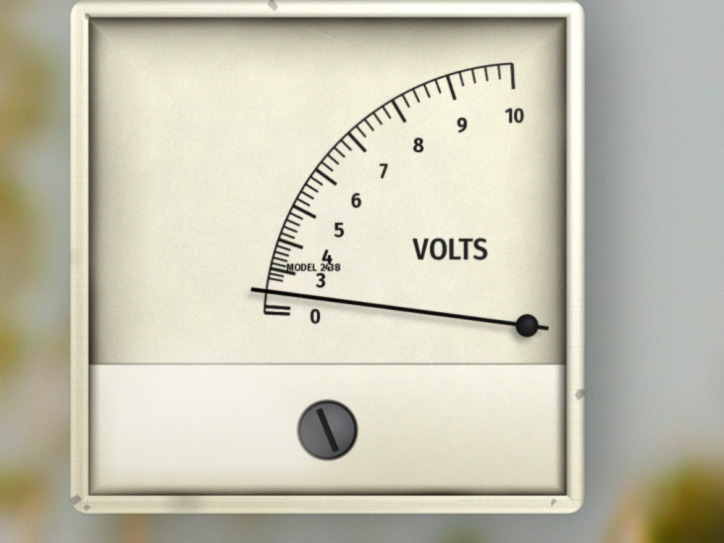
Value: value=2 unit=V
